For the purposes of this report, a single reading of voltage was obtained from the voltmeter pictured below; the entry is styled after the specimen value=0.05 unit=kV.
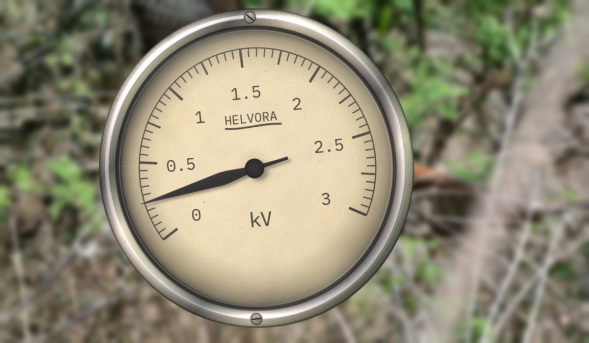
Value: value=0.25 unit=kV
